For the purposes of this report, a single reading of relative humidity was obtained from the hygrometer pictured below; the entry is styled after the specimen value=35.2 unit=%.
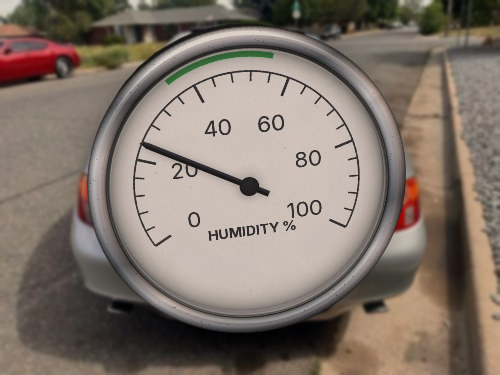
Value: value=24 unit=%
